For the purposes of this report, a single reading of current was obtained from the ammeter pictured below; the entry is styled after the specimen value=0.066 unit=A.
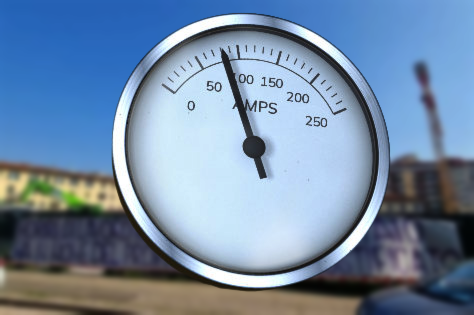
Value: value=80 unit=A
